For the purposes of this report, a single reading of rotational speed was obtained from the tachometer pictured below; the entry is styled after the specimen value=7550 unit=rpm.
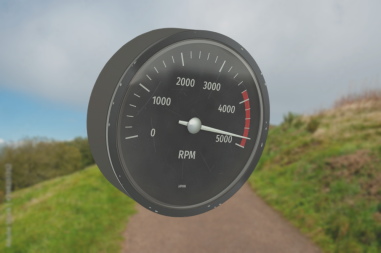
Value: value=4800 unit=rpm
